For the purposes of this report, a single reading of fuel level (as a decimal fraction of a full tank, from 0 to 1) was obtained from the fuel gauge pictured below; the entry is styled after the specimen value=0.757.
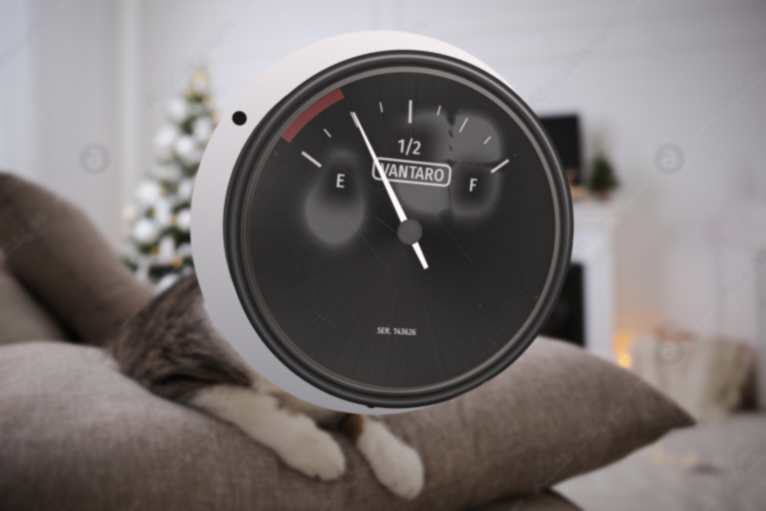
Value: value=0.25
